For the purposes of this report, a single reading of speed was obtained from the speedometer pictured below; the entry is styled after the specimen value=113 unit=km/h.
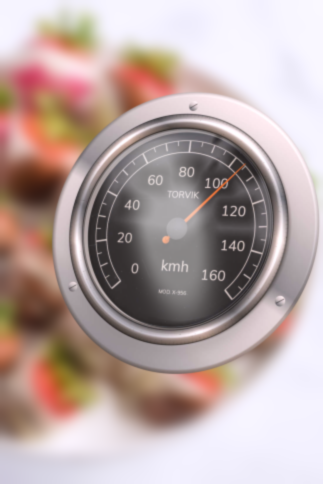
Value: value=105 unit=km/h
